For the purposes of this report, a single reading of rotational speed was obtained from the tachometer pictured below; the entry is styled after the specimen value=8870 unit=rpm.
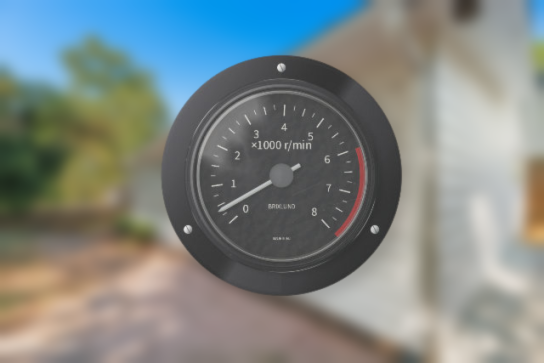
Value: value=375 unit=rpm
